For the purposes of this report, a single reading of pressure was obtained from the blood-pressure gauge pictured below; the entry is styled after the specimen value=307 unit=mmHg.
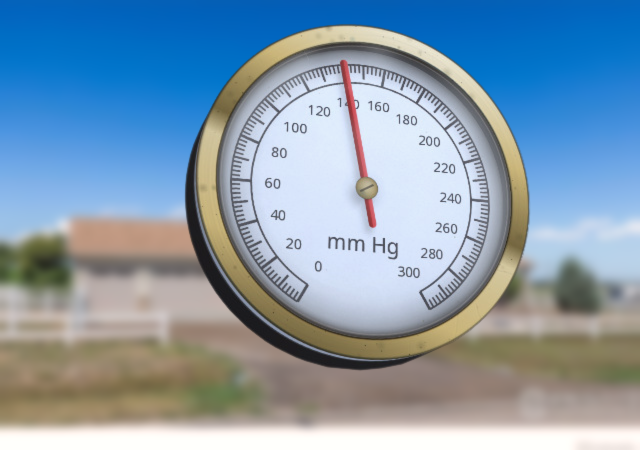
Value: value=140 unit=mmHg
